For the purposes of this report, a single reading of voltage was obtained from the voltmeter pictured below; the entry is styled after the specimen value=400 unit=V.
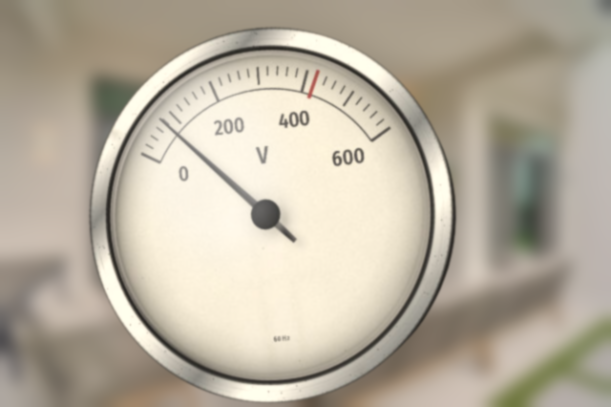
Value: value=80 unit=V
